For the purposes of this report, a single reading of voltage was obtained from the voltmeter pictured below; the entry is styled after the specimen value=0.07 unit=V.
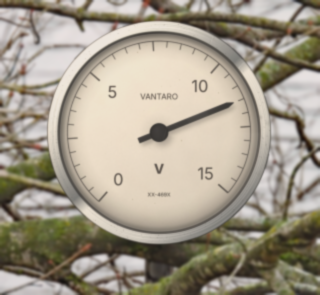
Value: value=11.5 unit=V
